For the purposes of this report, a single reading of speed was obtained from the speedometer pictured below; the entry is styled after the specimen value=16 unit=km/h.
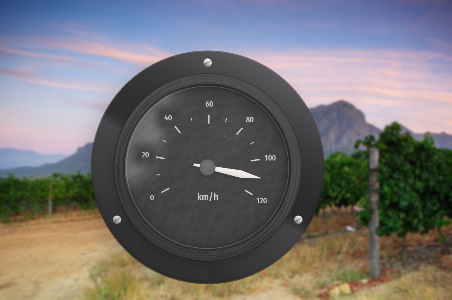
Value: value=110 unit=km/h
